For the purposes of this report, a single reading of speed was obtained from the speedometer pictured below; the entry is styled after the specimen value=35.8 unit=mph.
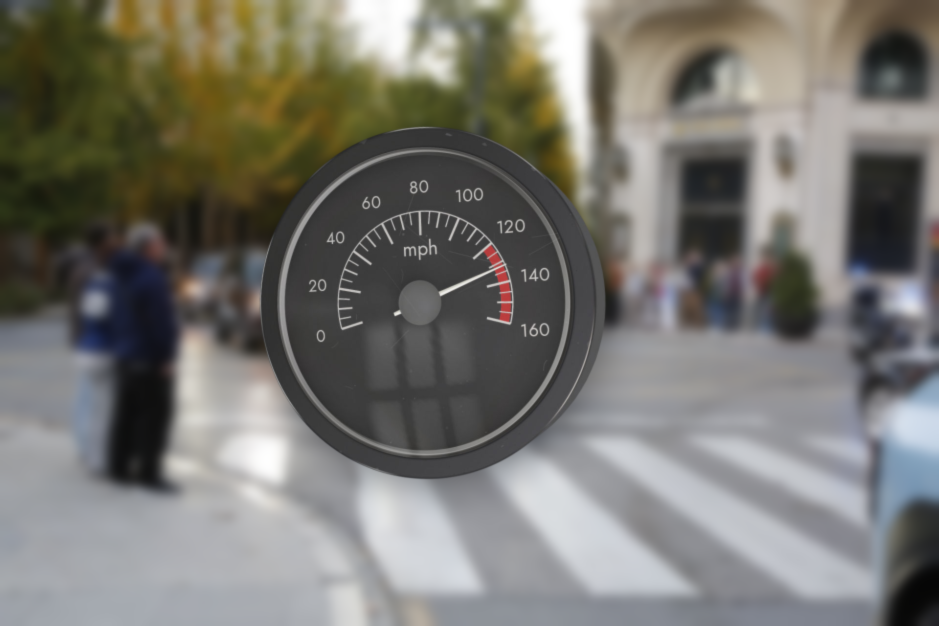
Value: value=132.5 unit=mph
